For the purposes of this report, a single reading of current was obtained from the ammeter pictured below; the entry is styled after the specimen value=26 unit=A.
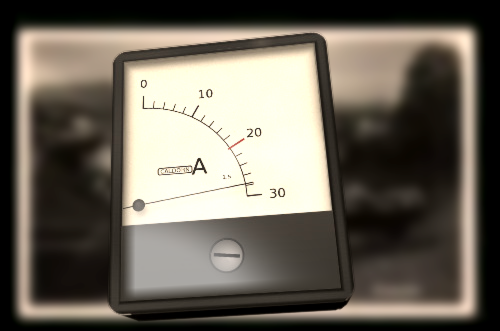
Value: value=28 unit=A
